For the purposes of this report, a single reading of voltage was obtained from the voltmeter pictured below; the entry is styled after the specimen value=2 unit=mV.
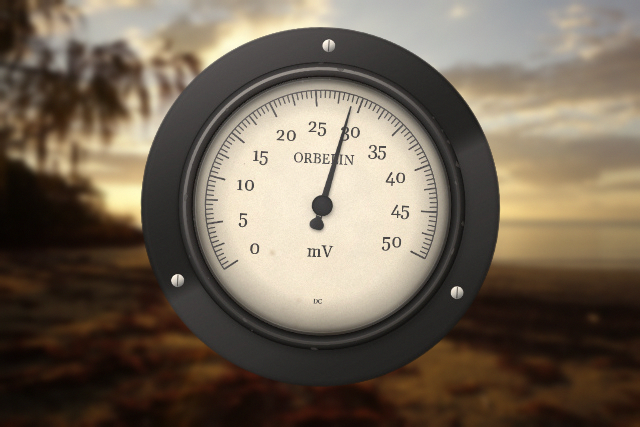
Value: value=29 unit=mV
